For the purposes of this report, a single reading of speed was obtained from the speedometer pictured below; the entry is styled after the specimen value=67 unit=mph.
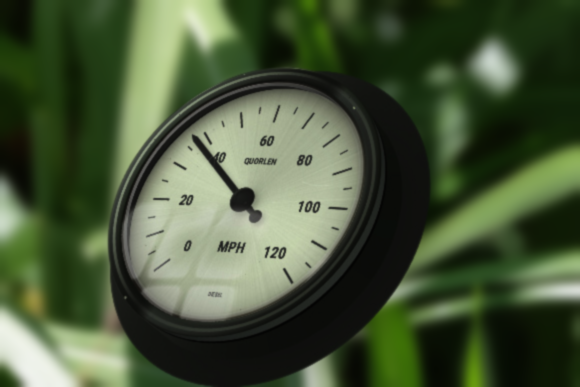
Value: value=37.5 unit=mph
